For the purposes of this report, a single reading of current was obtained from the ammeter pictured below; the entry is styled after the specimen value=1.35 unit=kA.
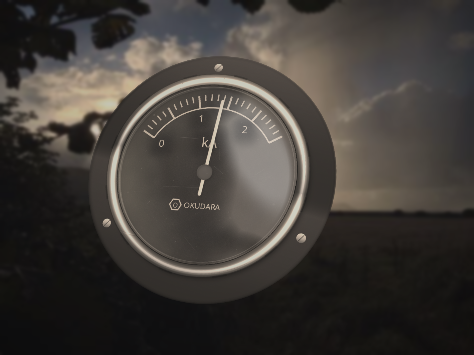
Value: value=1.4 unit=kA
